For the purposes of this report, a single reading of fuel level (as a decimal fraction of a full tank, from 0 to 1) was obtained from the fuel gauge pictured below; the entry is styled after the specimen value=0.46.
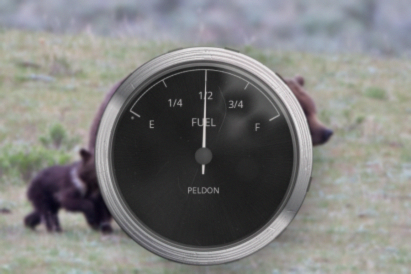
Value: value=0.5
